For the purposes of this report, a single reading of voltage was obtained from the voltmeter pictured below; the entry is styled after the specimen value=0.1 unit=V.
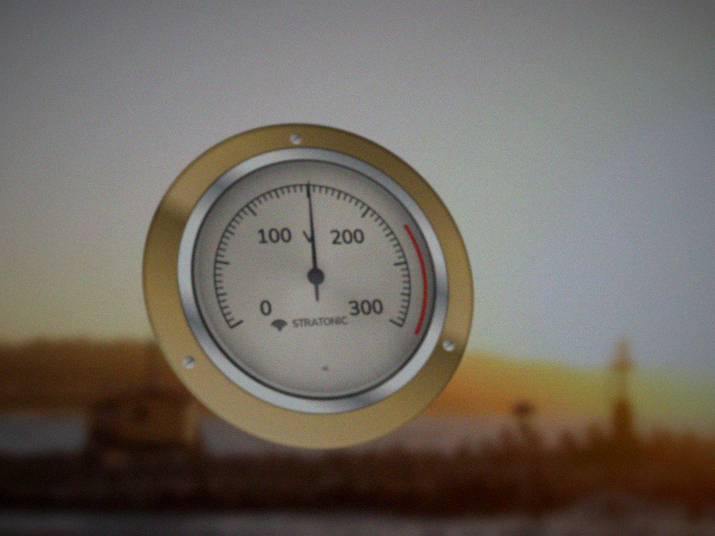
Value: value=150 unit=V
